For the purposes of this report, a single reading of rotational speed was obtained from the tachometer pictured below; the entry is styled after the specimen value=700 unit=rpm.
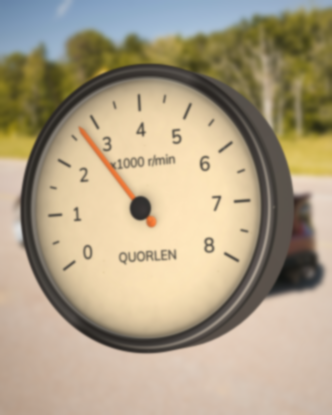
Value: value=2750 unit=rpm
